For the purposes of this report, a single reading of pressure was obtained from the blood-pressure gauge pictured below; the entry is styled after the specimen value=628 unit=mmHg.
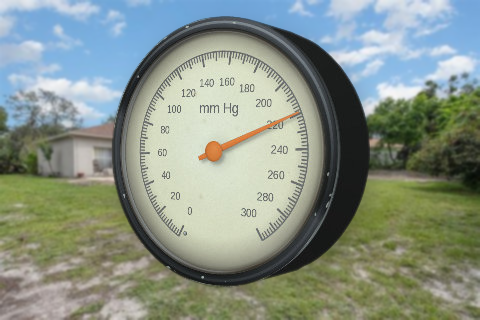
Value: value=220 unit=mmHg
